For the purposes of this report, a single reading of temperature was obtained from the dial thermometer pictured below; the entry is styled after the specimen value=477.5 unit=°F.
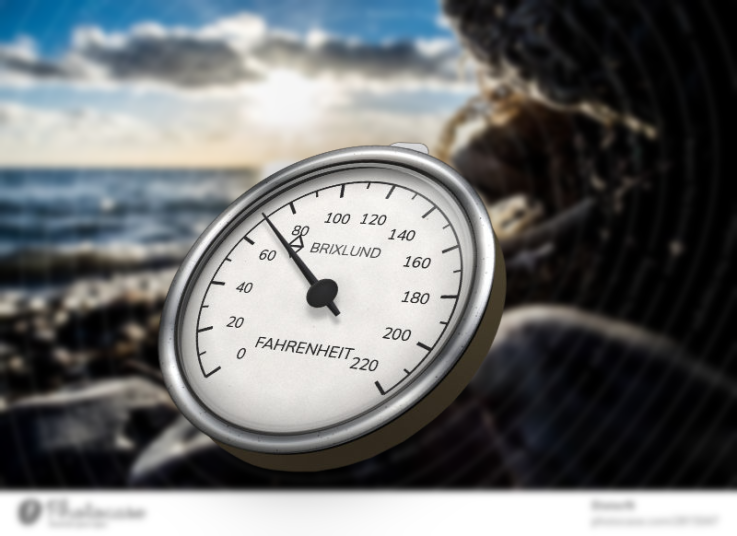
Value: value=70 unit=°F
